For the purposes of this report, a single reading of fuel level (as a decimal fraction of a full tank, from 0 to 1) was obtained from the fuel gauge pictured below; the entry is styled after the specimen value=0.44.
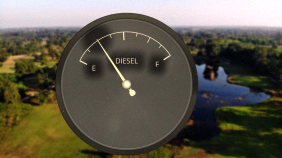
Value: value=0.25
